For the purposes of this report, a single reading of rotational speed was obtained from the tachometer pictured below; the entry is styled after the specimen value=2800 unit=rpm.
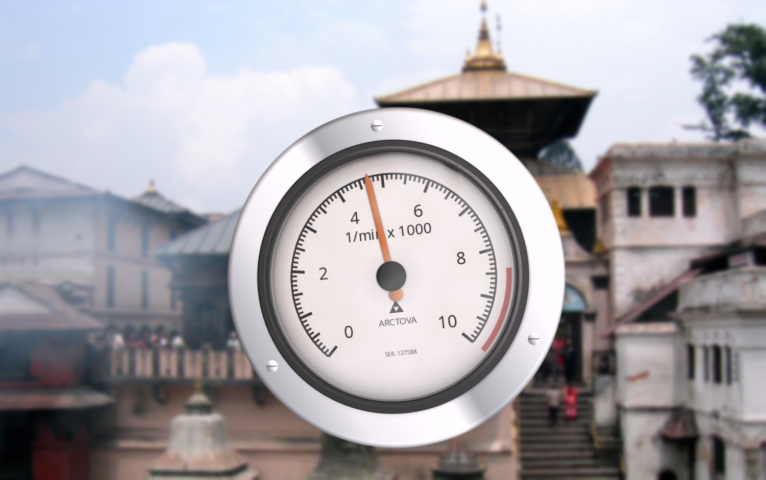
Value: value=4700 unit=rpm
